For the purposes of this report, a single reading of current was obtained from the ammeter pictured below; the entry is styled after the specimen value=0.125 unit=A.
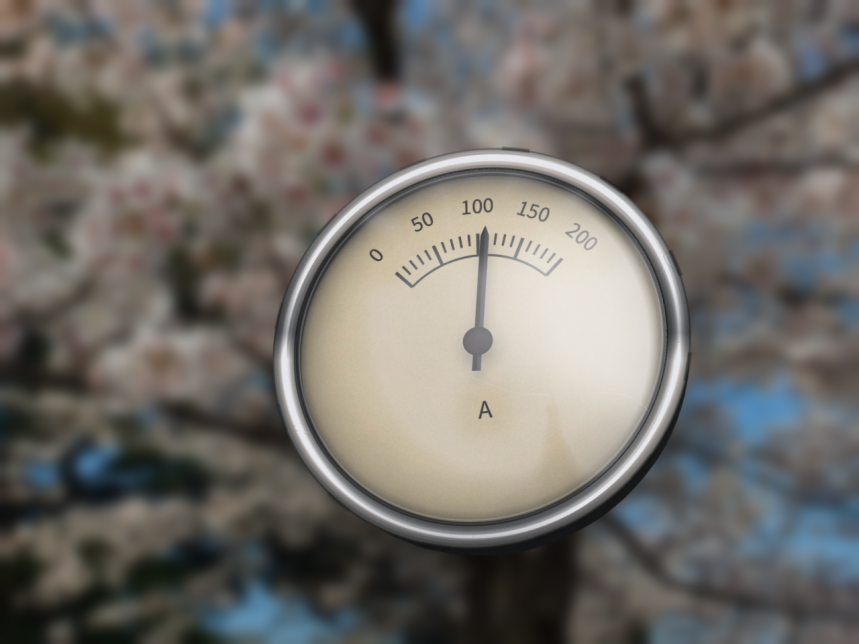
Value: value=110 unit=A
